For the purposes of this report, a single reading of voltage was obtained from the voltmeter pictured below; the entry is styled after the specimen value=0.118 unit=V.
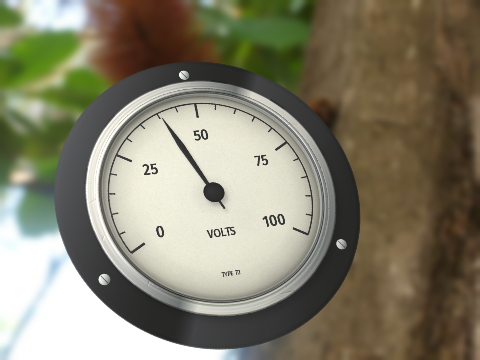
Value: value=40 unit=V
